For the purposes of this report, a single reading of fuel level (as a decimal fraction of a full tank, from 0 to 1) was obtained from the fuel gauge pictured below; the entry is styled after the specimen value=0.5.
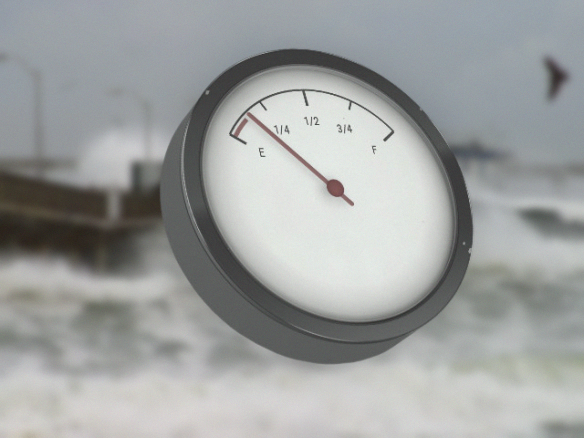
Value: value=0.125
